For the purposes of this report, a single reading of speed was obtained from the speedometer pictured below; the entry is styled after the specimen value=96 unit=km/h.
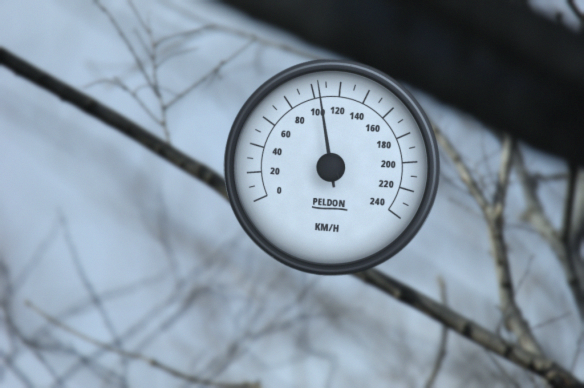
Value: value=105 unit=km/h
